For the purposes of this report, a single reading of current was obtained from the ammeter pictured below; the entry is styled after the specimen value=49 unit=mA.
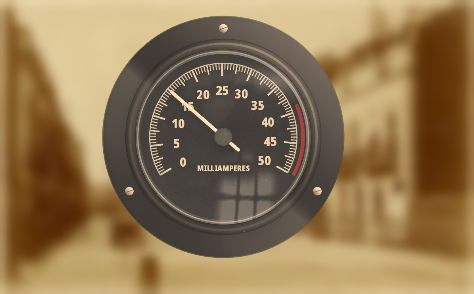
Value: value=15 unit=mA
